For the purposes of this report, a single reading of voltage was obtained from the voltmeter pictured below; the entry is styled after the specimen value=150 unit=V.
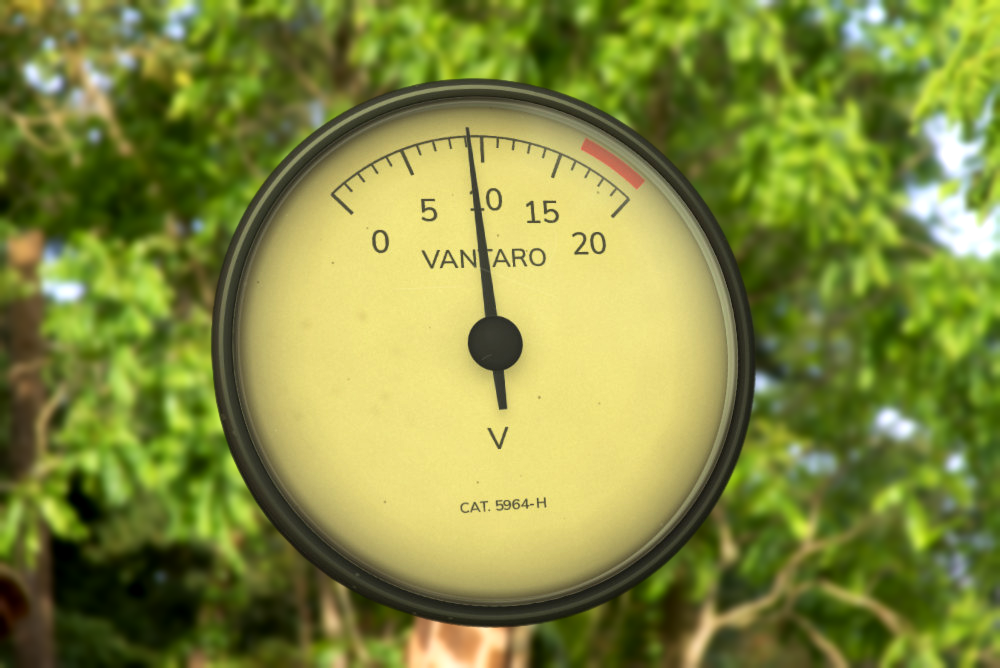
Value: value=9 unit=V
